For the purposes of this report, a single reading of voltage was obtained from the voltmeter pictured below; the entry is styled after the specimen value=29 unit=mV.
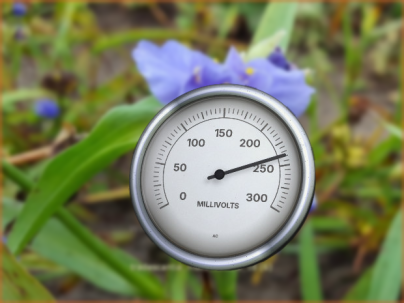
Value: value=240 unit=mV
